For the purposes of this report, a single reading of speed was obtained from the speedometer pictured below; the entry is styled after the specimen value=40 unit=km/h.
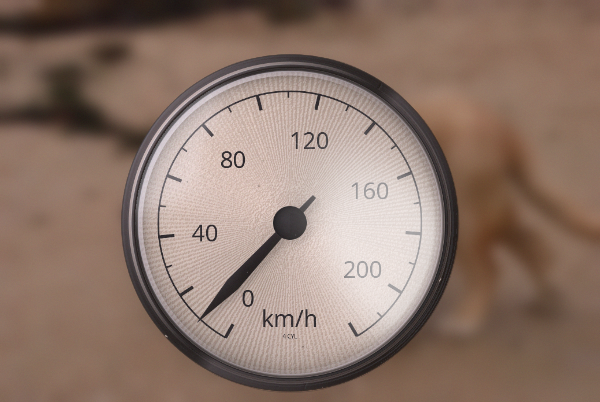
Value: value=10 unit=km/h
